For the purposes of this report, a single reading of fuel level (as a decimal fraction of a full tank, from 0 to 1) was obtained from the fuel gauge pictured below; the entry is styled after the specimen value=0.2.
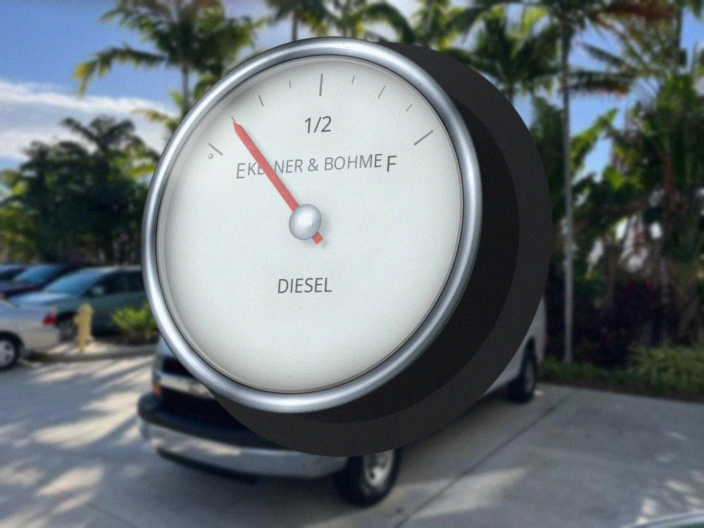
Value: value=0.125
